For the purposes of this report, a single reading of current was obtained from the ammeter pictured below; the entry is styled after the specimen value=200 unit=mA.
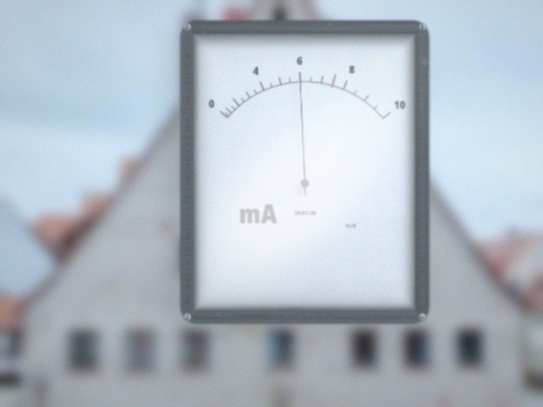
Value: value=6 unit=mA
